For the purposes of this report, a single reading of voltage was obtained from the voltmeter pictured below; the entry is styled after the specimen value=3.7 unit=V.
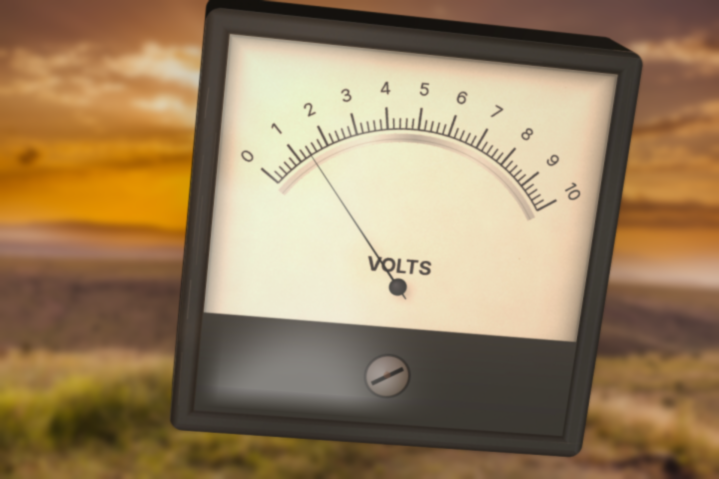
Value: value=1.4 unit=V
